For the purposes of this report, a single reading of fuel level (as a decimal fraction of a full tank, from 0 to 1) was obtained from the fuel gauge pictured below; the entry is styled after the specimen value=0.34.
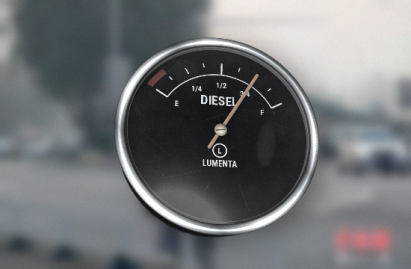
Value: value=0.75
